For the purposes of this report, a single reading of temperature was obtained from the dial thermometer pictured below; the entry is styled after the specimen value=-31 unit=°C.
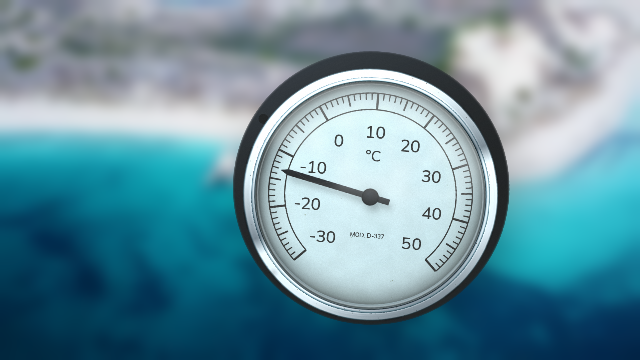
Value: value=-13 unit=°C
